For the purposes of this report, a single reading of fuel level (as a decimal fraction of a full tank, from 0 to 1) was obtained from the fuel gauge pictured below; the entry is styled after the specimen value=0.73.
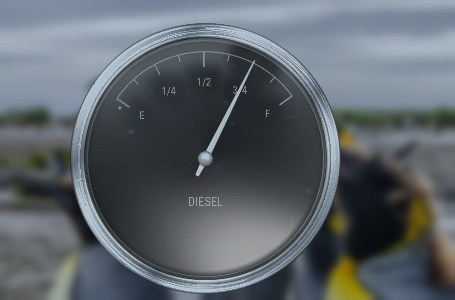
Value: value=0.75
